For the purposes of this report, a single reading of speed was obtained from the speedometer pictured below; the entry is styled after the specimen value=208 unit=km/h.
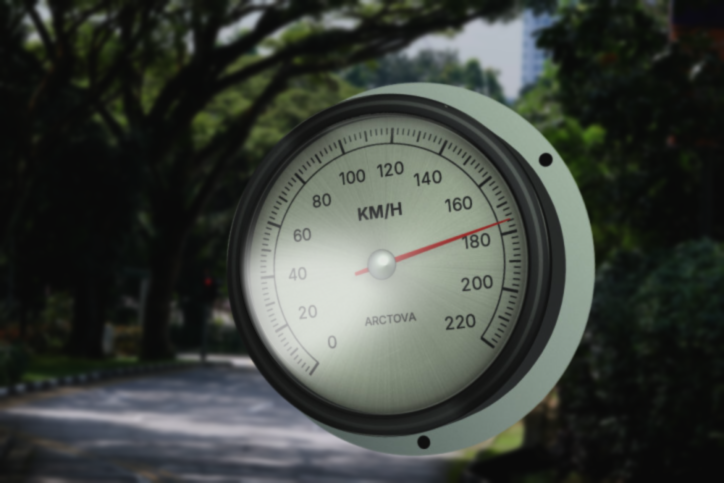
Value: value=176 unit=km/h
